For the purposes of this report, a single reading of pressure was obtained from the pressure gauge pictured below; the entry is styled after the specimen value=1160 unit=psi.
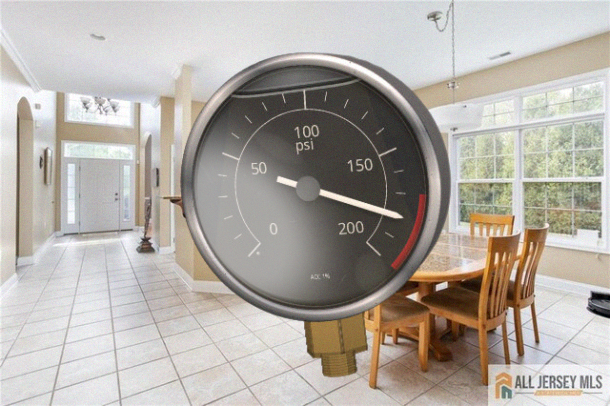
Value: value=180 unit=psi
